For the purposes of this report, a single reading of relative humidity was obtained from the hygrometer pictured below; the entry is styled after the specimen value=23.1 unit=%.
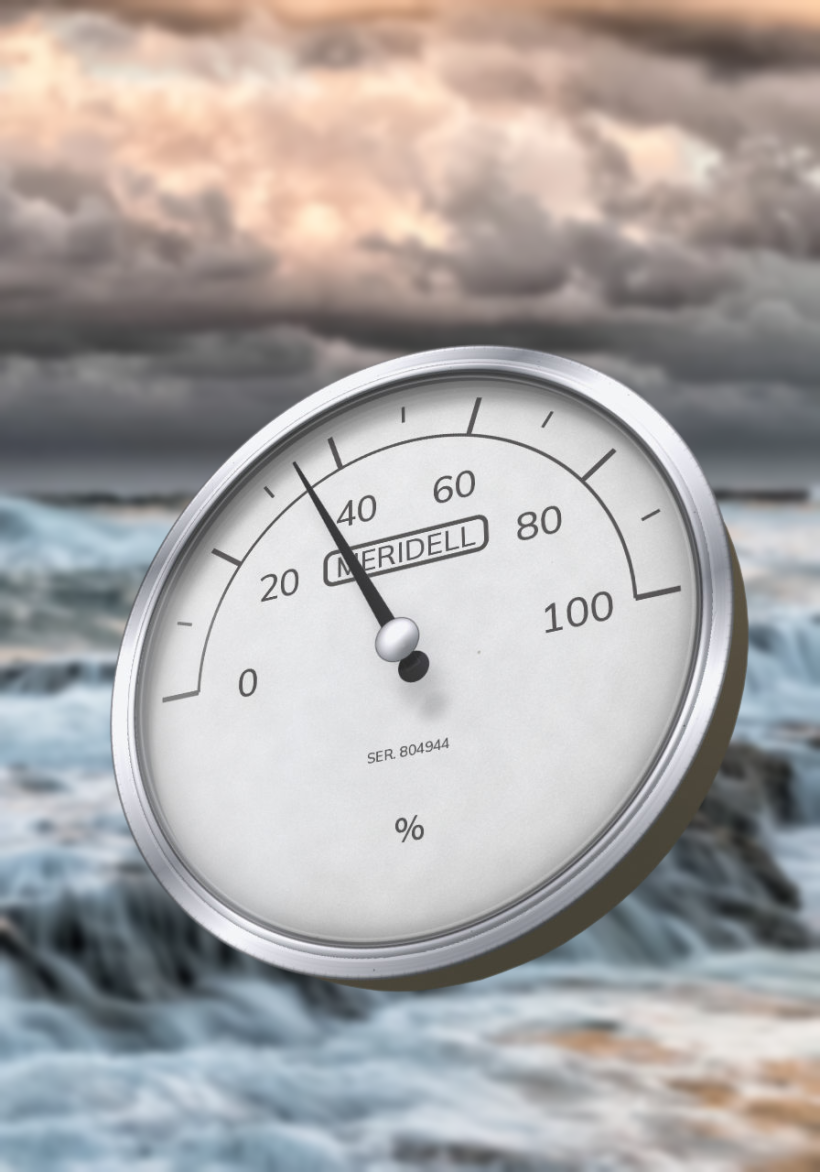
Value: value=35 unit=%
